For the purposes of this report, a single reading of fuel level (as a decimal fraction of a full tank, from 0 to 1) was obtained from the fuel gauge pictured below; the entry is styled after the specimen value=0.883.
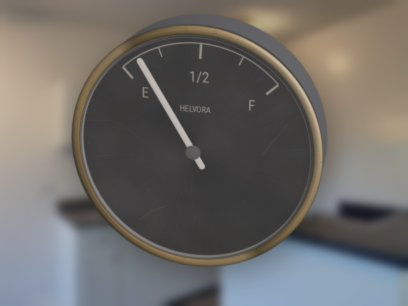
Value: value=0.125
